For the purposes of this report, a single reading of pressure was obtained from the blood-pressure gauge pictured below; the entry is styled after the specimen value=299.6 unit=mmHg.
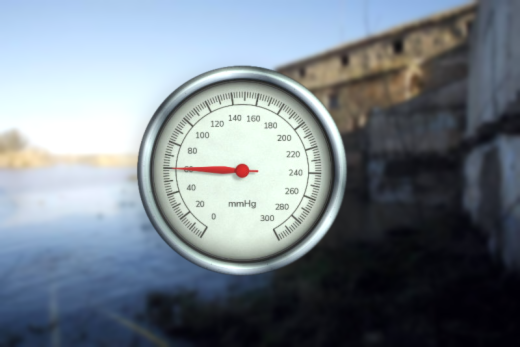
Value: value=60 unit=mmHg
